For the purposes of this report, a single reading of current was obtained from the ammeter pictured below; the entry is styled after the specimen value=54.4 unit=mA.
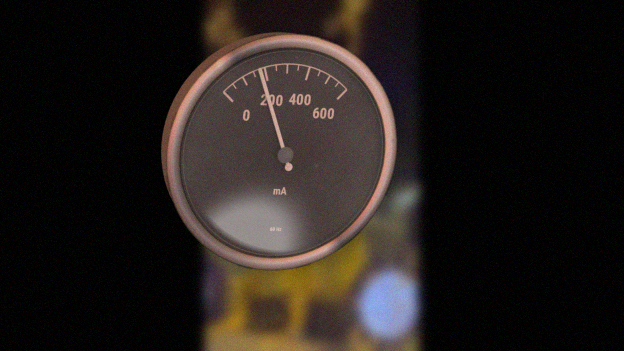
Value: value=175 unit=mA
